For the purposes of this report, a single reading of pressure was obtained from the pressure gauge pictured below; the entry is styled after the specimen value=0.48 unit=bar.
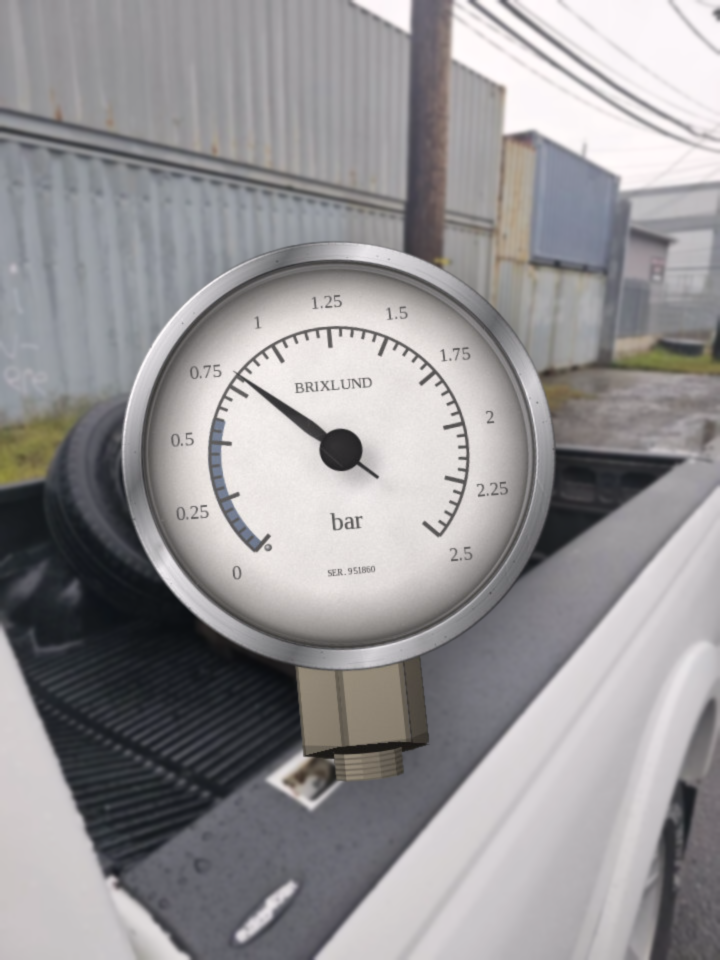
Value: value=0.8 unit=bar
